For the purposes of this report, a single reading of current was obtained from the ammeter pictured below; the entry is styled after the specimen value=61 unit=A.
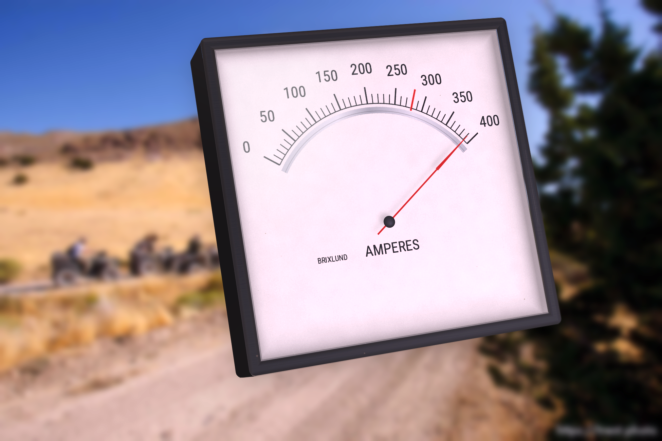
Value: value=390 unit=A
